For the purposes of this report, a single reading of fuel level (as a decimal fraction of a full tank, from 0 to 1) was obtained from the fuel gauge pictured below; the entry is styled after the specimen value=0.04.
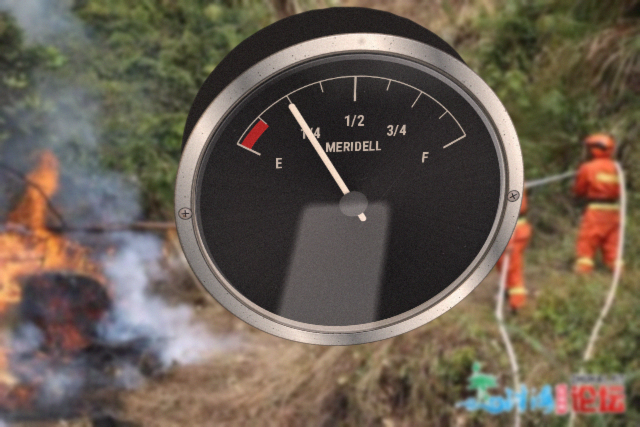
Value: value=0.25
